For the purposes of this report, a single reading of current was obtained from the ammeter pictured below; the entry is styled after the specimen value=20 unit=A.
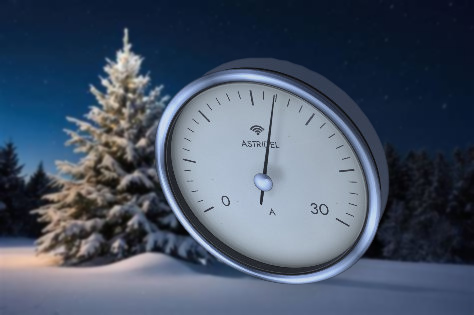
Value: value=17 unit=A
